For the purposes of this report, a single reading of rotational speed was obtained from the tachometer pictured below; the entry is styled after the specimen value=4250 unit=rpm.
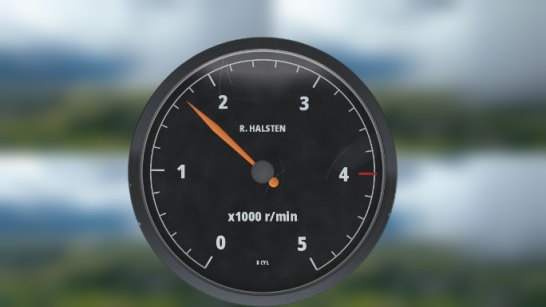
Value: value=1700 unit=rpm
